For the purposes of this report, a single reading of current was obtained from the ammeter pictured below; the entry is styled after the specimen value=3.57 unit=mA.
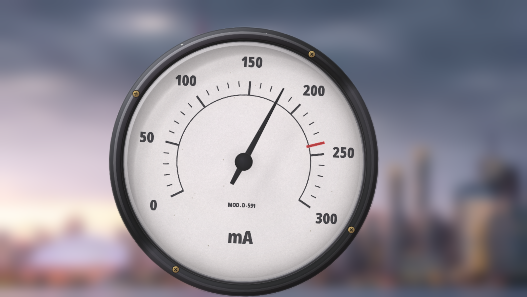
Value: value=180 unit=mA
